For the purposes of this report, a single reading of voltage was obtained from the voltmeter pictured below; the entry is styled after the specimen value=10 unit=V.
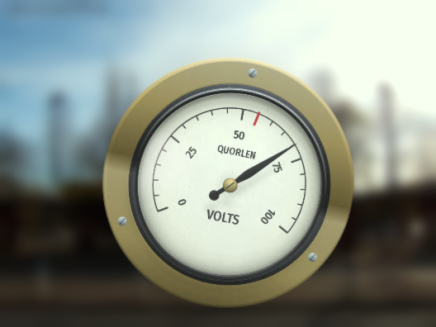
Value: value=70 unit=V
